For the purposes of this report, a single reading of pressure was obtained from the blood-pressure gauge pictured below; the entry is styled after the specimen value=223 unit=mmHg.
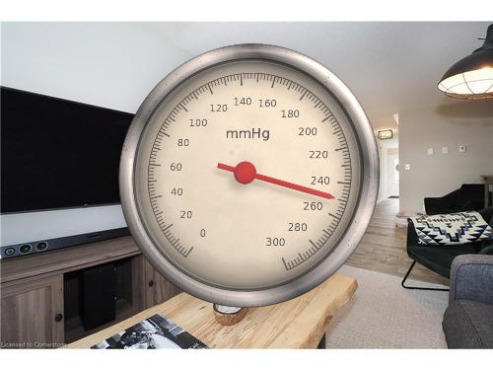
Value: value=250 unit=mmHg
